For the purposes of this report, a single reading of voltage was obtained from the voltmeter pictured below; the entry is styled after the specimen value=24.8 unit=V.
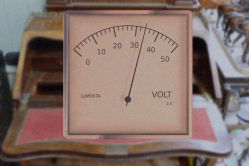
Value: value=34 unit=V
